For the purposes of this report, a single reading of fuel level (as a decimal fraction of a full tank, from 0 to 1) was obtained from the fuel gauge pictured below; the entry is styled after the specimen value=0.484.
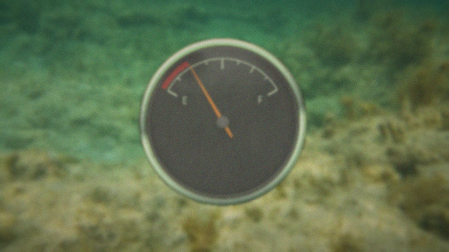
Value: value=0.25
